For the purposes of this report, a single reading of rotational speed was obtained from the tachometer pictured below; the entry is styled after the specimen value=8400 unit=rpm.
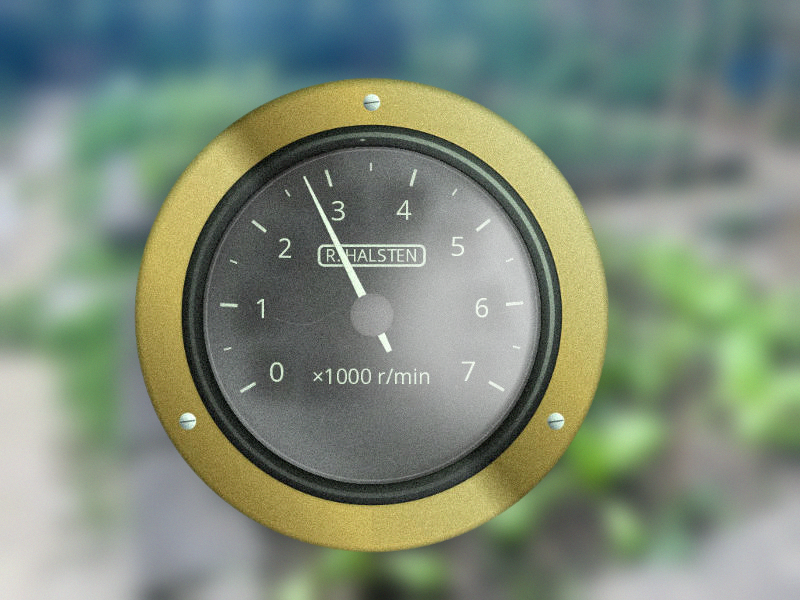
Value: value=2750 unit=rpm
